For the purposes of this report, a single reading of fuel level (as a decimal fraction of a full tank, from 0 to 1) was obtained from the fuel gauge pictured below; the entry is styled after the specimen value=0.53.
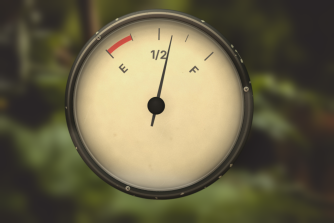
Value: value=0.625
